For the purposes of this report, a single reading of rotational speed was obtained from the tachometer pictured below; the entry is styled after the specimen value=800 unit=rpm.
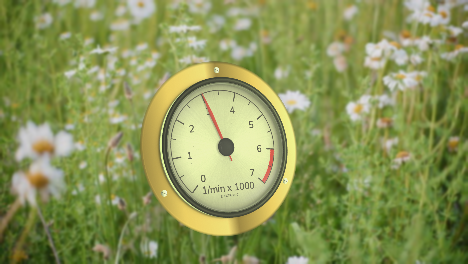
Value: value=3000 unit=rpm
